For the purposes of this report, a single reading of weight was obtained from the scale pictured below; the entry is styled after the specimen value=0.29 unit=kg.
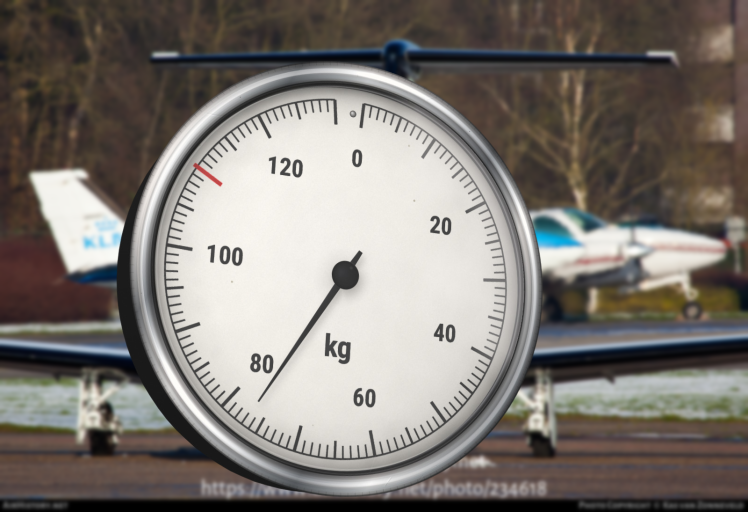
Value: value=77 unit=kg
